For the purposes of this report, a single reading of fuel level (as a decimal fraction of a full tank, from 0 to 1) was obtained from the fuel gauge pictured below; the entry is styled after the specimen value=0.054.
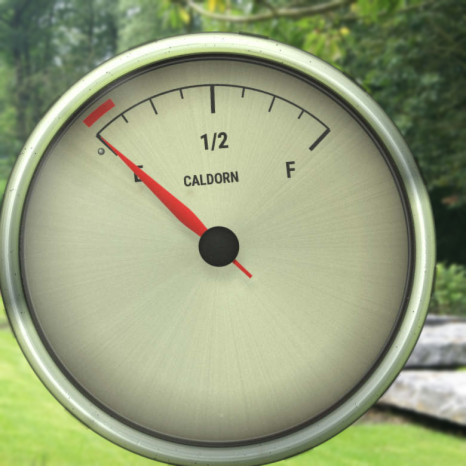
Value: value=0
